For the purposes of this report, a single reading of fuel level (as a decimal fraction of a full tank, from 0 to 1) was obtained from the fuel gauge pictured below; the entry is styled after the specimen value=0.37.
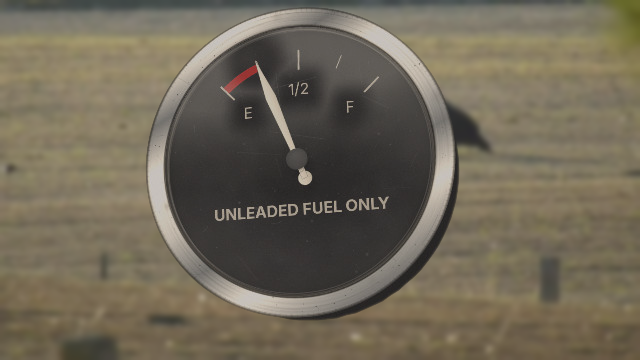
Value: value=0.25
